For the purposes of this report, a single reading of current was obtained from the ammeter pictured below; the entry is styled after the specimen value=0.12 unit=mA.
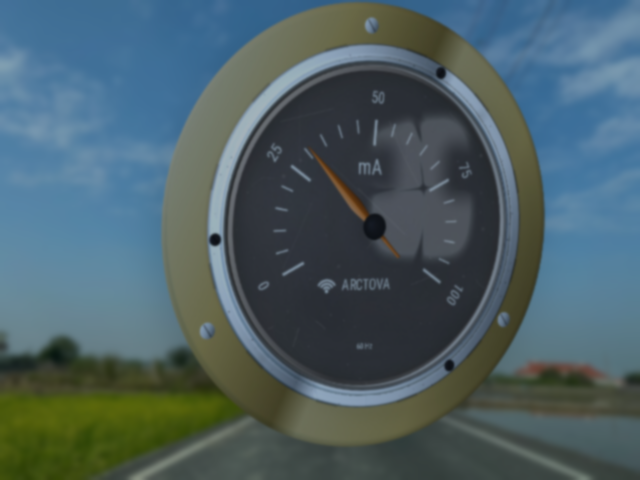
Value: value=30 unit=mA
